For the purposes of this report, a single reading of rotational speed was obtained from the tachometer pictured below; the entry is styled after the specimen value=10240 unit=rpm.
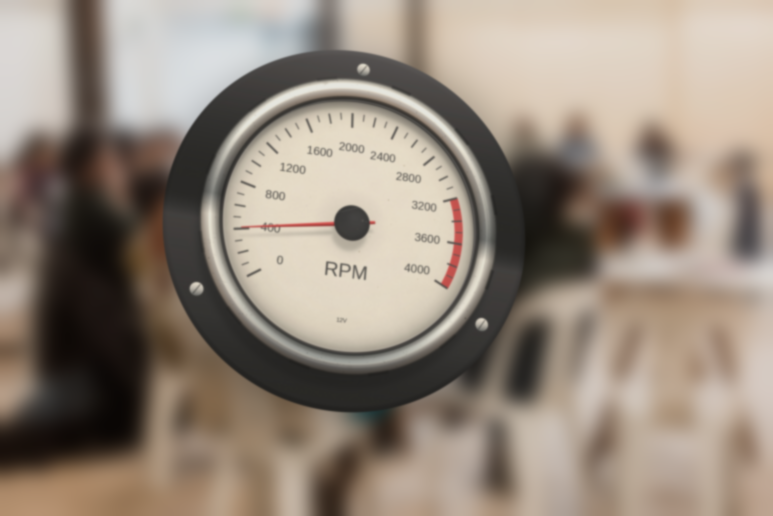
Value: value=400 unit=rpm
